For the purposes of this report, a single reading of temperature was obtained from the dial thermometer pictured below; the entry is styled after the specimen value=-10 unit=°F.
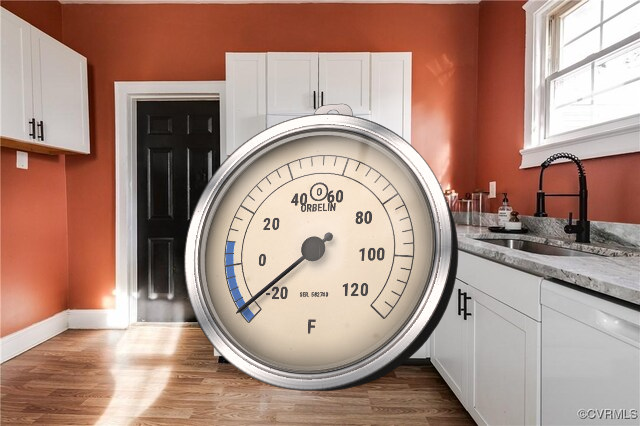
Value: value=-16 unit=°F
